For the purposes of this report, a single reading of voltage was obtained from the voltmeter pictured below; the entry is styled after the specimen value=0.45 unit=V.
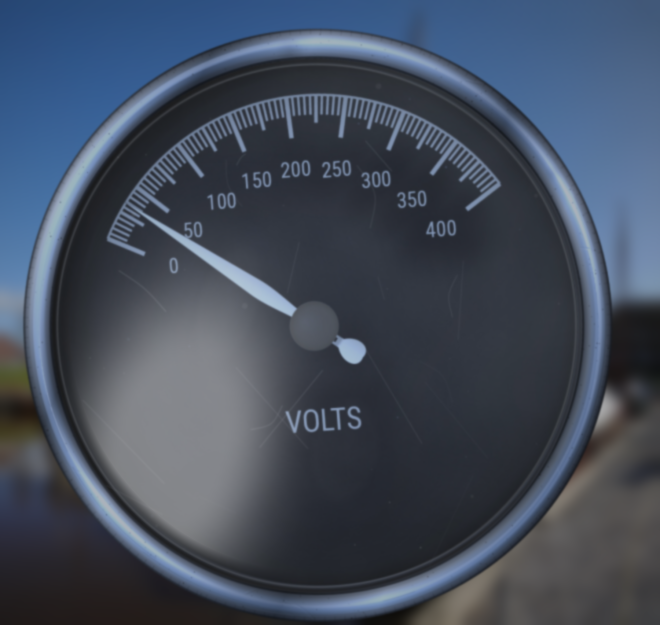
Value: value=35 unit=V
